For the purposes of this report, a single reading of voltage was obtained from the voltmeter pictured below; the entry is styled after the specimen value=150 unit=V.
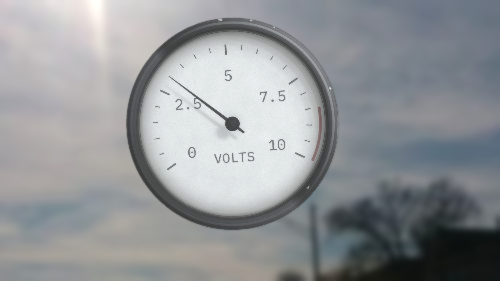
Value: value=3 unit=V
